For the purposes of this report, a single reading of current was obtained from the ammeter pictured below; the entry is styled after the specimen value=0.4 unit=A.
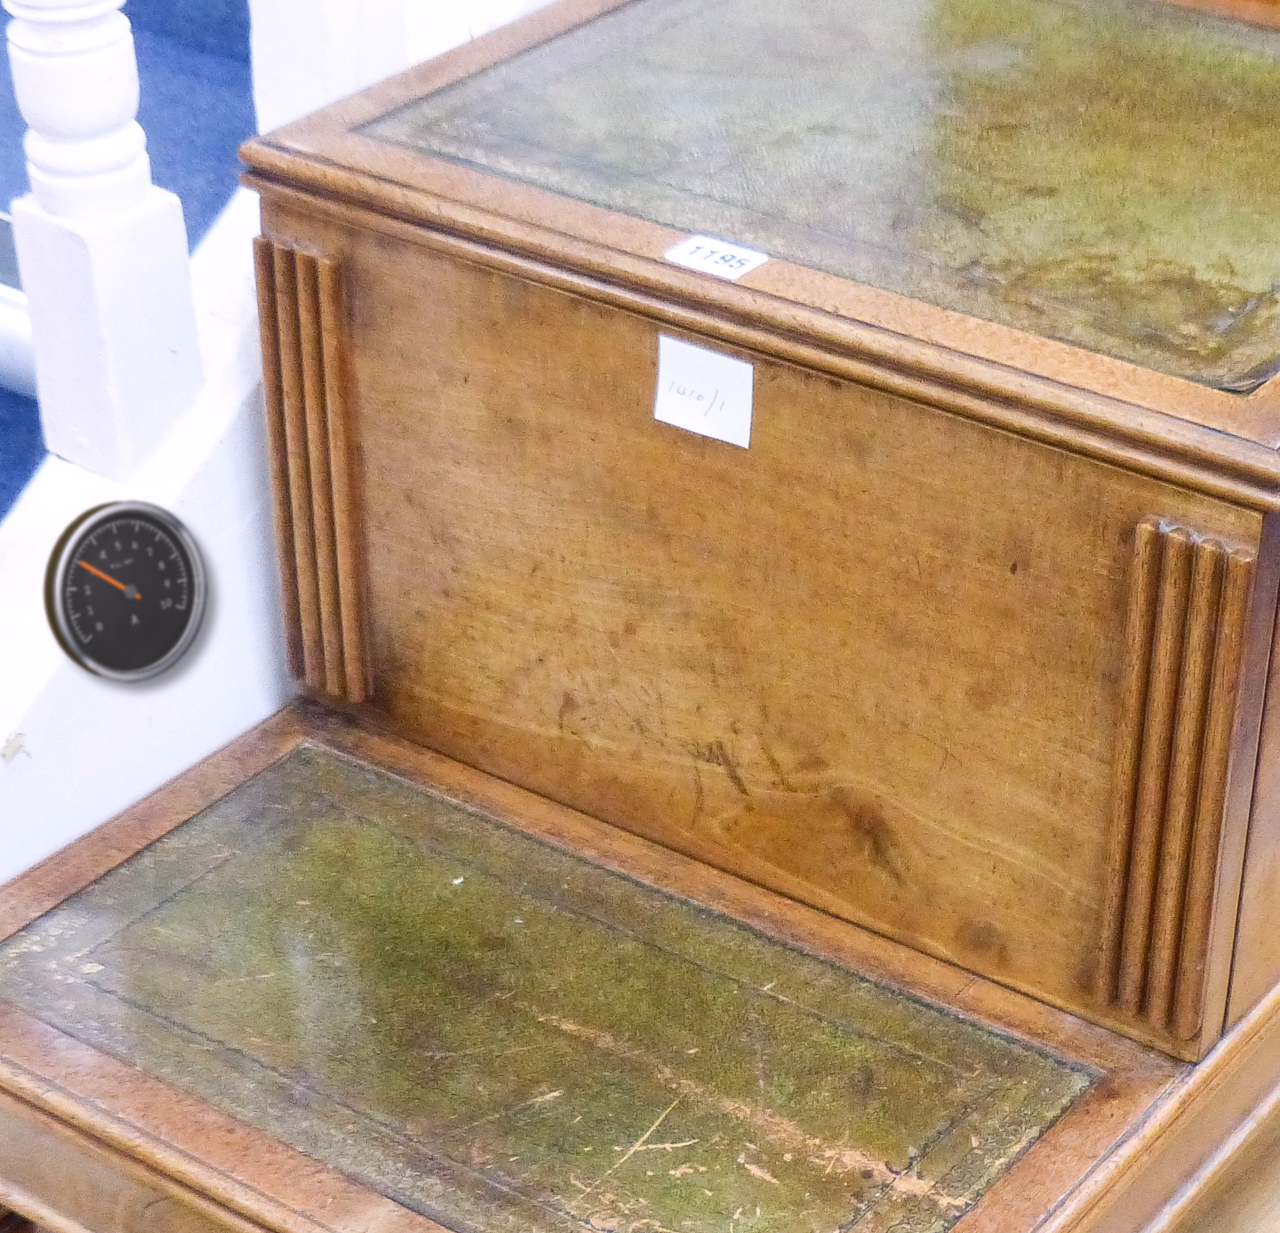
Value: value=3 unit=A
